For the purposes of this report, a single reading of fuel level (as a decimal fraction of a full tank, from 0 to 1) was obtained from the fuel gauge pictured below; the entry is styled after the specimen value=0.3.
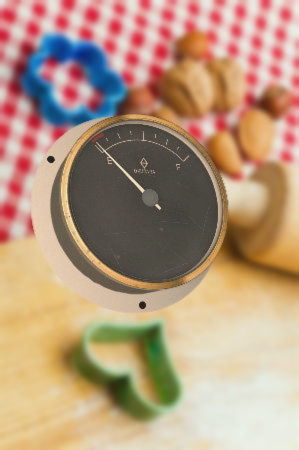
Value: value=0
